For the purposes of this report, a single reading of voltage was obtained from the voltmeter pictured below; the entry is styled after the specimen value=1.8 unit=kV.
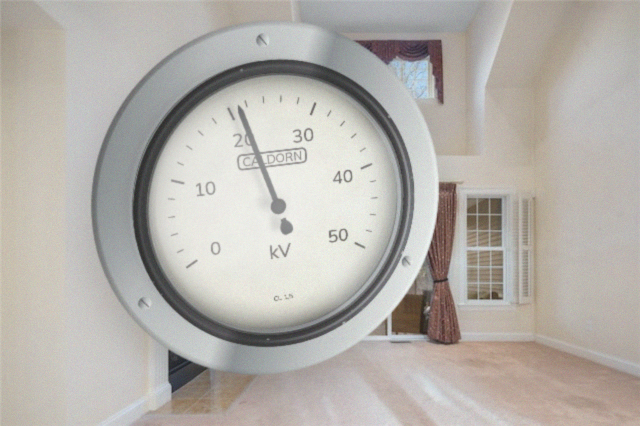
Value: value=21 unit=kV
